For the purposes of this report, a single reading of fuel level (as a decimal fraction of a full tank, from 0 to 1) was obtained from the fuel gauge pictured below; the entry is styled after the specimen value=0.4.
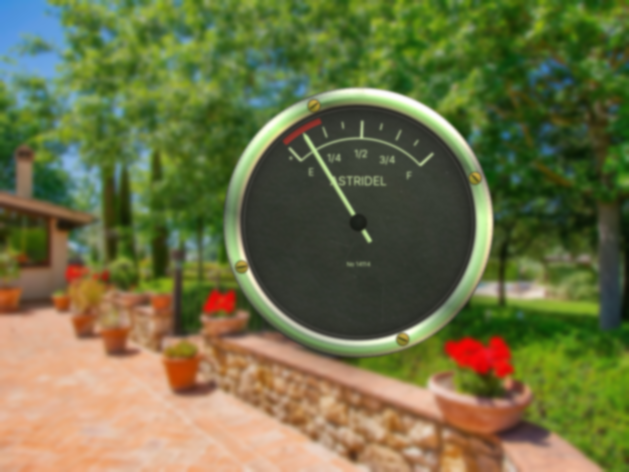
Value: value=0.125
